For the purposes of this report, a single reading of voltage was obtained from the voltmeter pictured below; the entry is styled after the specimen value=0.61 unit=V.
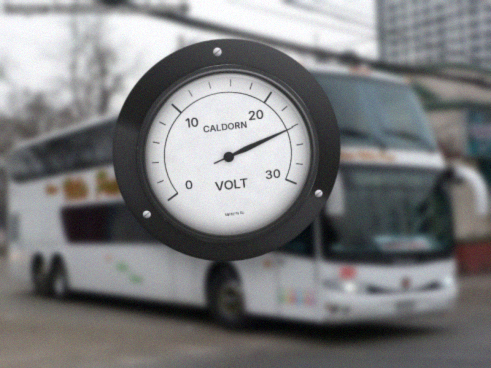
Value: value=24 unit=V
